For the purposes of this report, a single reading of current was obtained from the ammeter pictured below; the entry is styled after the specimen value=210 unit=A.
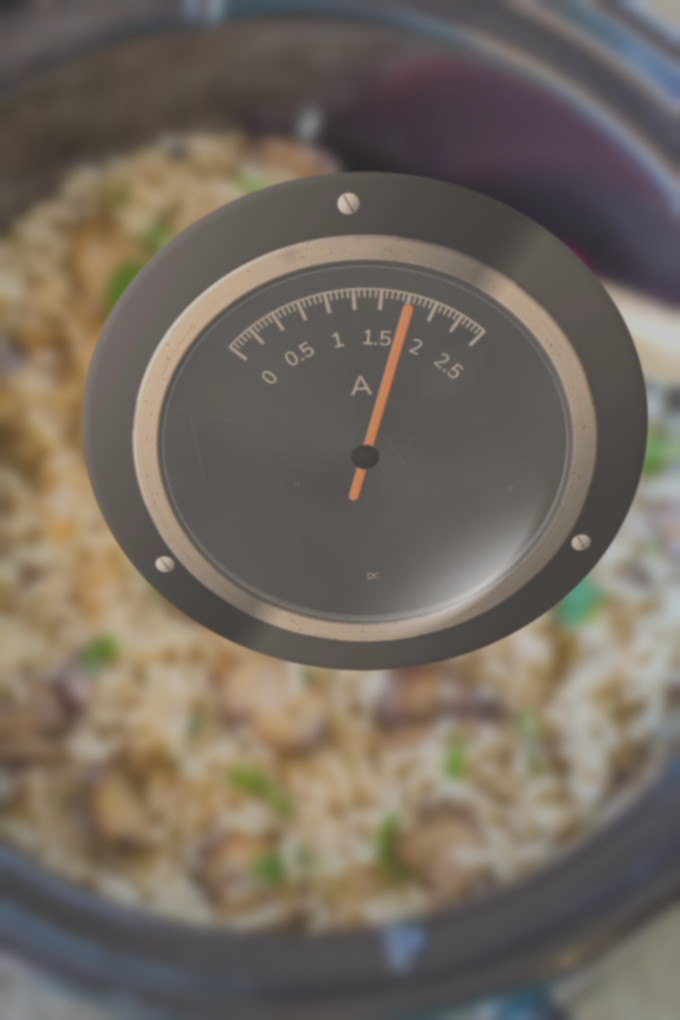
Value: value=1.75 unit=A
